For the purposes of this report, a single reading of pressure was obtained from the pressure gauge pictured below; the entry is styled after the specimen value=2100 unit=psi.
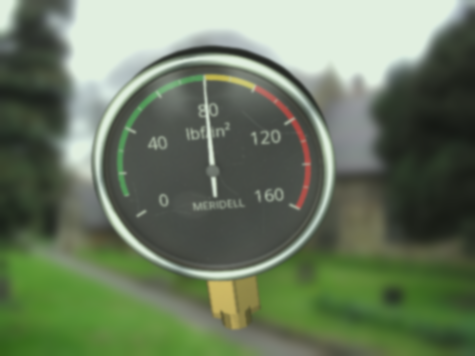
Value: value=80 unit=psi
